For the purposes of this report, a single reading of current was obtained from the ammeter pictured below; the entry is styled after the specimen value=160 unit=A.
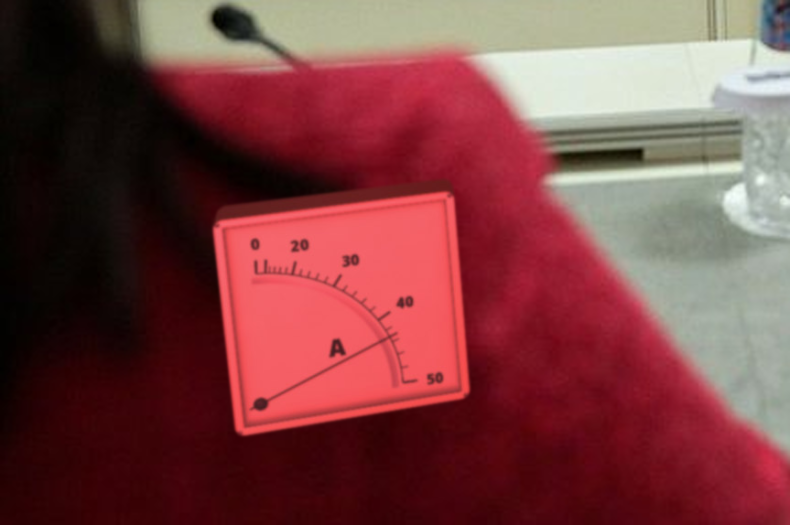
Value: value=43 unit=A
